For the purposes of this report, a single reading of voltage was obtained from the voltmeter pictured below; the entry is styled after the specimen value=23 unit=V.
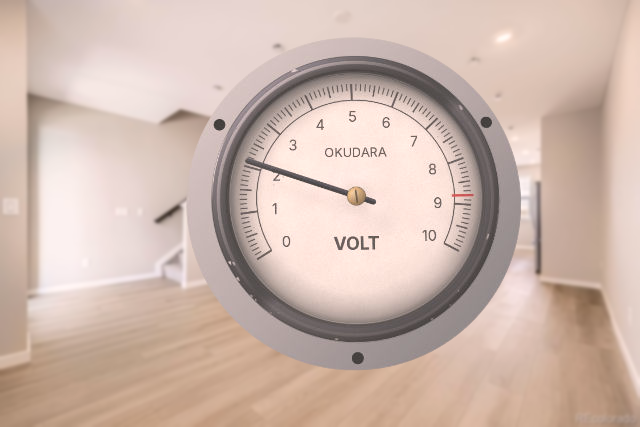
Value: value=2.1 unit=V
